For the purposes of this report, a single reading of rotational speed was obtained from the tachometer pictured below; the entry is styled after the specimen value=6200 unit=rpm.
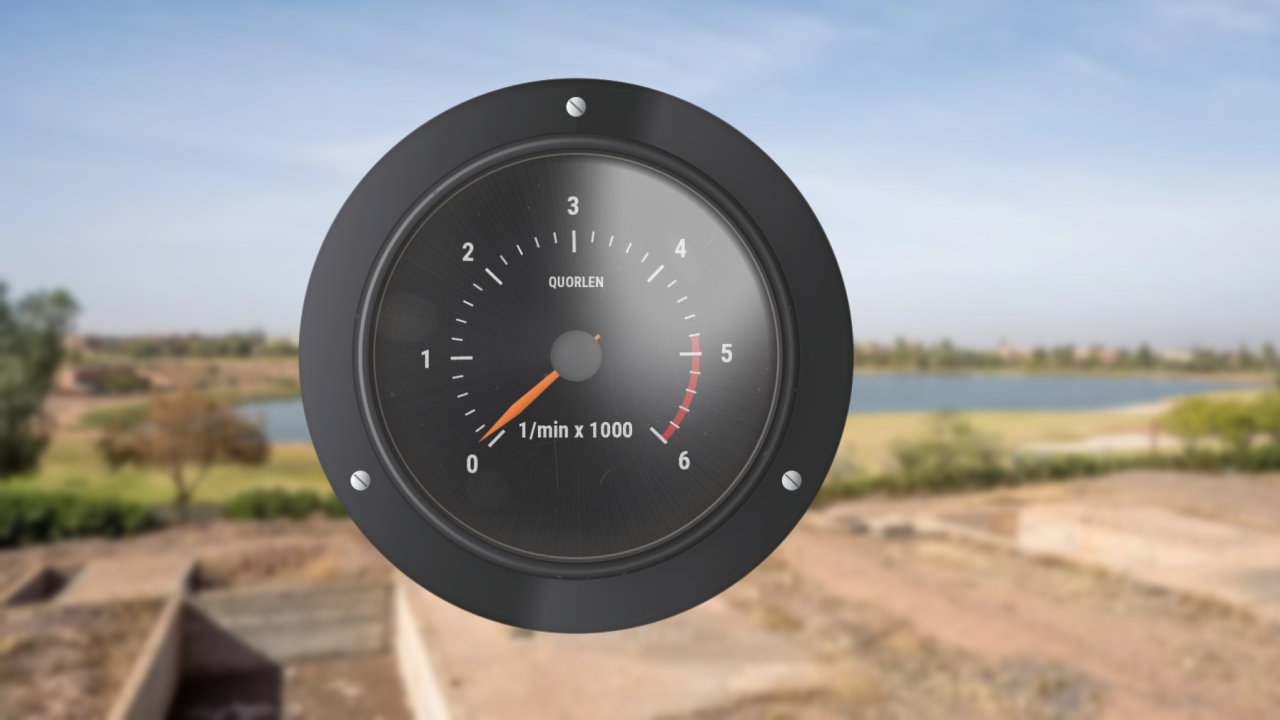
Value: value=100 unit=rpm
